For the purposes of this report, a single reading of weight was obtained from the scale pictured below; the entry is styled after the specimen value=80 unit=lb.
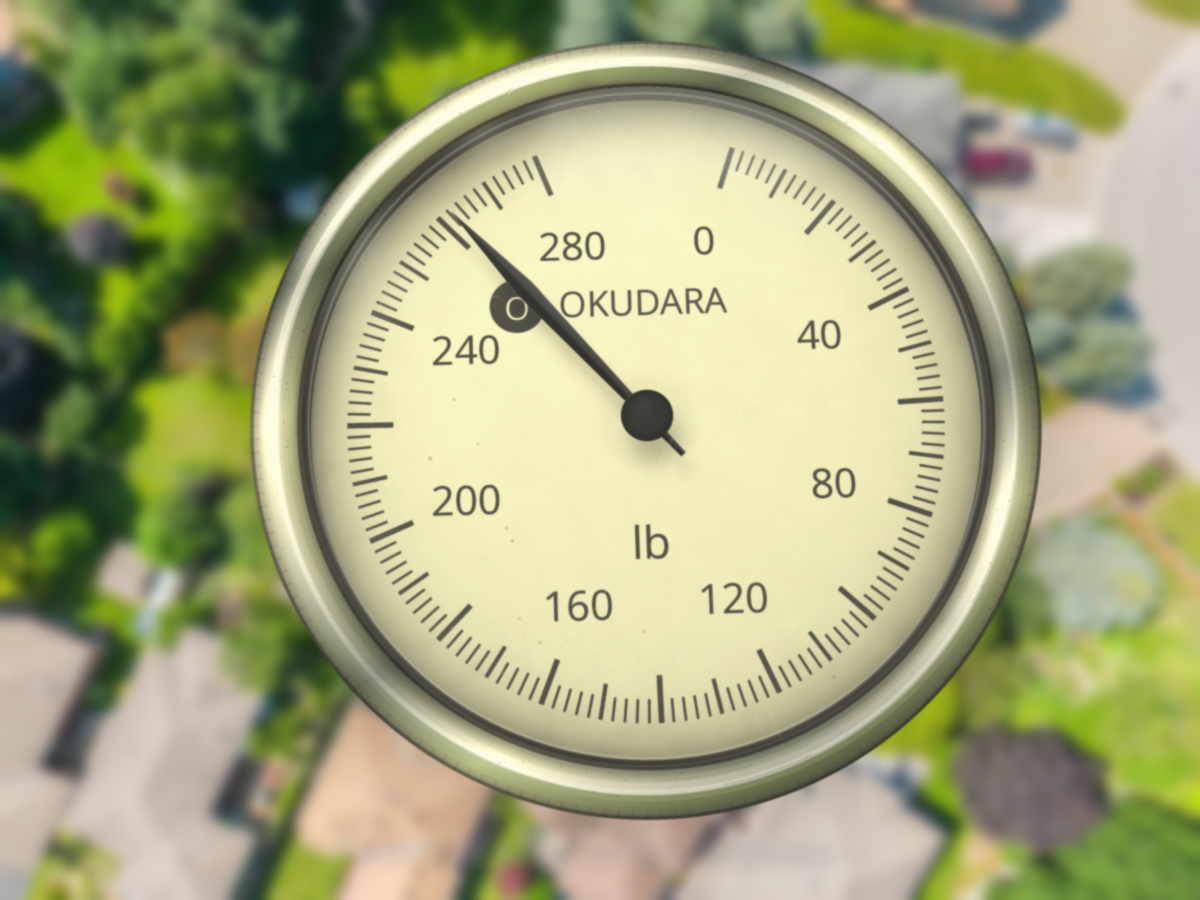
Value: value=262 unit=lb
